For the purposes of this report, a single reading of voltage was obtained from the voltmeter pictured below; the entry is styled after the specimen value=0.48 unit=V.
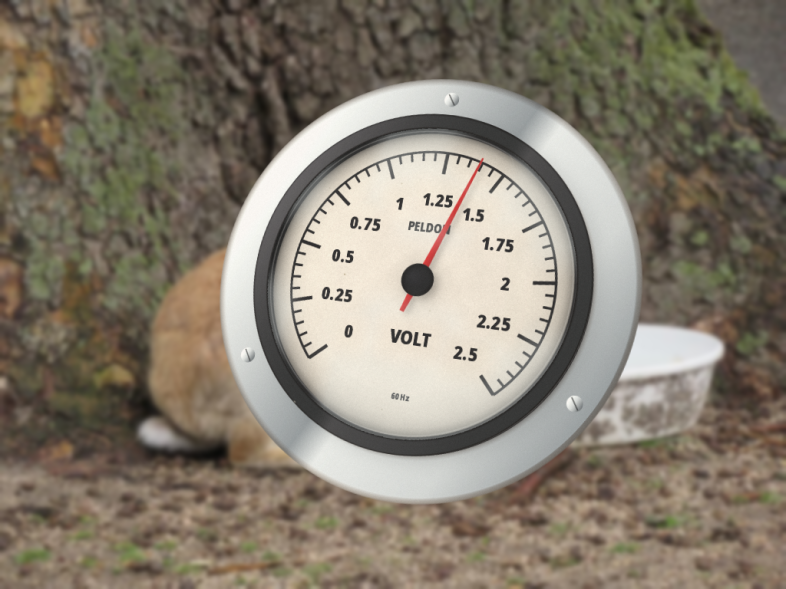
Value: value=1.4 unit=V
